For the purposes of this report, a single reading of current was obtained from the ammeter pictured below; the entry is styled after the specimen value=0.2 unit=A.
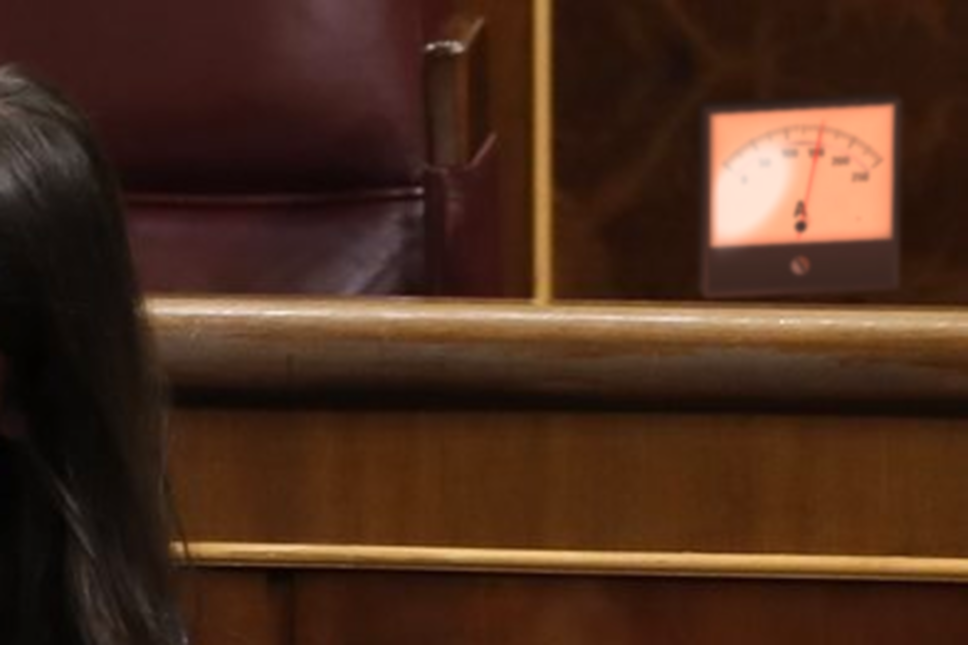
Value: value=150 unit=A
